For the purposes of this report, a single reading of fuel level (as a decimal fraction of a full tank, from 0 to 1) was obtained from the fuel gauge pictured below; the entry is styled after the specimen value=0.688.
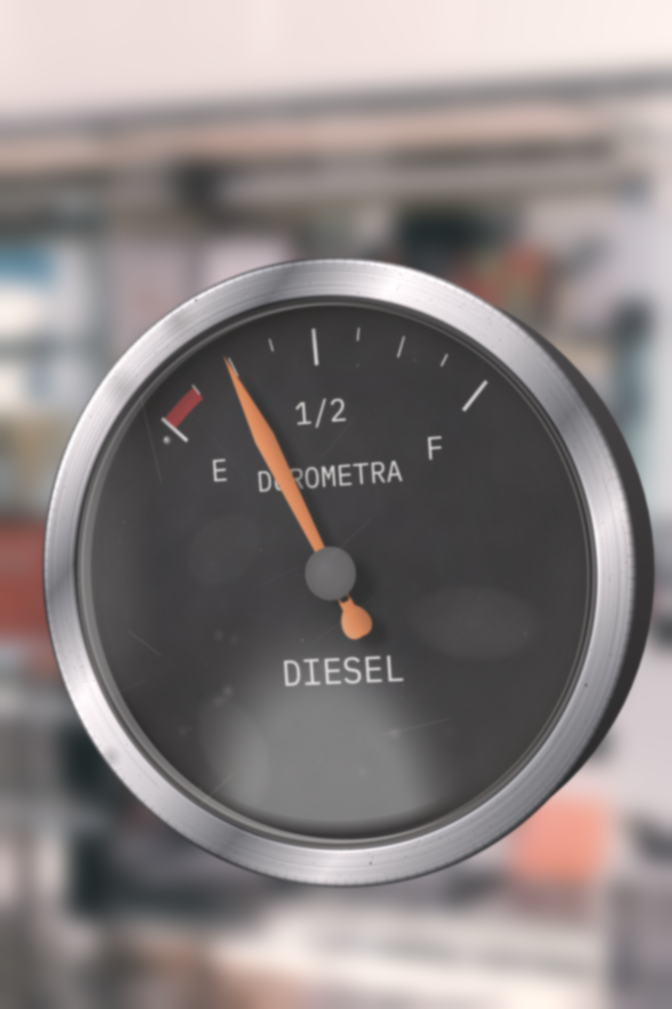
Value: value=0.25
